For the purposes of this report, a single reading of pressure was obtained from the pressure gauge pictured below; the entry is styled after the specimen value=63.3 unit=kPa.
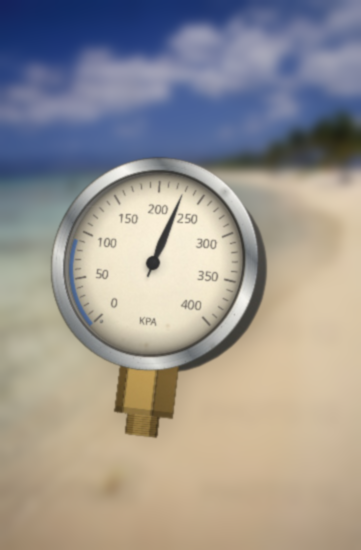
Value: value=230 unit=kPa
